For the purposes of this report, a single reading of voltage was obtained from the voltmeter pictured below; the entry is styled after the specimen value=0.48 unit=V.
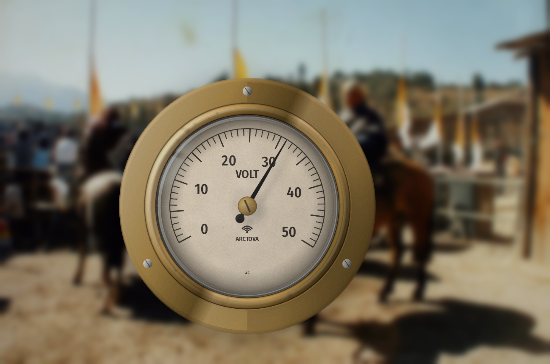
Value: value=31 unit=V
